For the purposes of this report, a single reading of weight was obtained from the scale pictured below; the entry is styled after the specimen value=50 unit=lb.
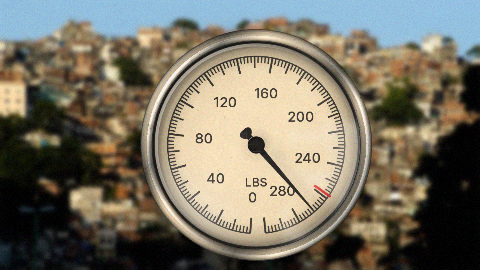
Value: value=270 unit=lb
